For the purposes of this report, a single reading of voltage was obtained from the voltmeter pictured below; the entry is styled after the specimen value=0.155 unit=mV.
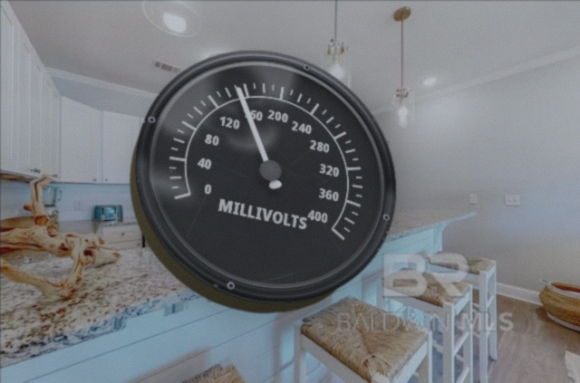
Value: value=150 unit=mV
